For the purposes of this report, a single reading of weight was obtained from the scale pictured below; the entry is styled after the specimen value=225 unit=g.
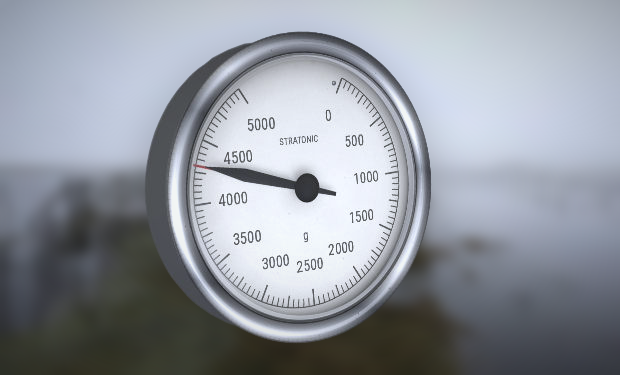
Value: value=4300 unit=g
